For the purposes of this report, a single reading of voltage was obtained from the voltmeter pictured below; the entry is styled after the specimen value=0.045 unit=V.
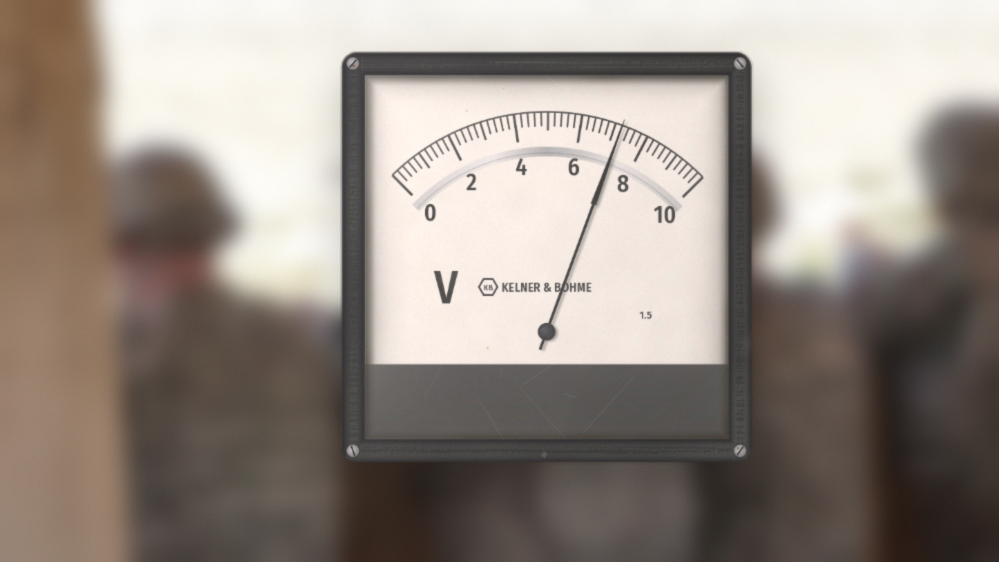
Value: value=7.2 unit=V
